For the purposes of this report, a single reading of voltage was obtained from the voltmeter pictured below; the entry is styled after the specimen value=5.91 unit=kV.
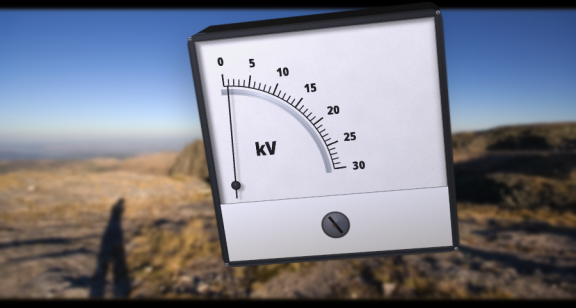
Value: value=1 unit=kV
